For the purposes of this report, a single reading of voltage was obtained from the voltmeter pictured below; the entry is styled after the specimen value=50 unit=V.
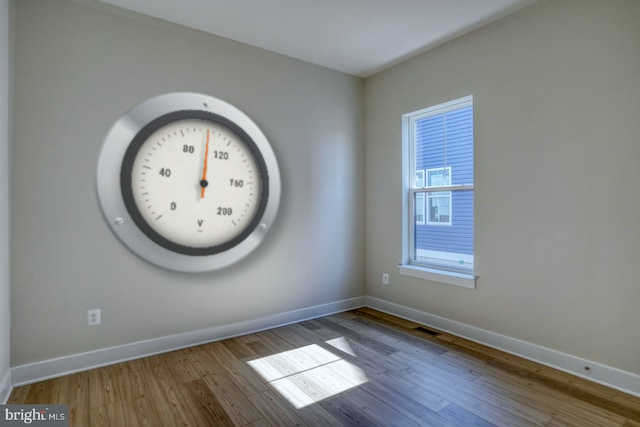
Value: value=100 unit=V
